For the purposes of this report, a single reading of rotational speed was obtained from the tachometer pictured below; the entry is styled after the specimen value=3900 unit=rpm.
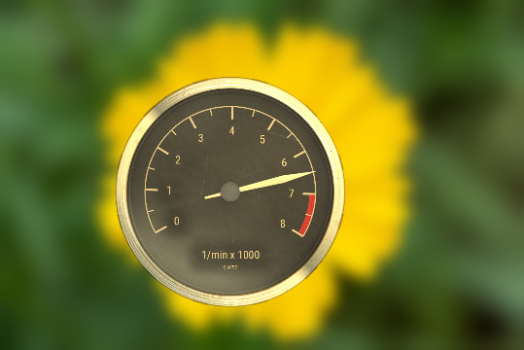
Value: value=6500 unit=rpm
